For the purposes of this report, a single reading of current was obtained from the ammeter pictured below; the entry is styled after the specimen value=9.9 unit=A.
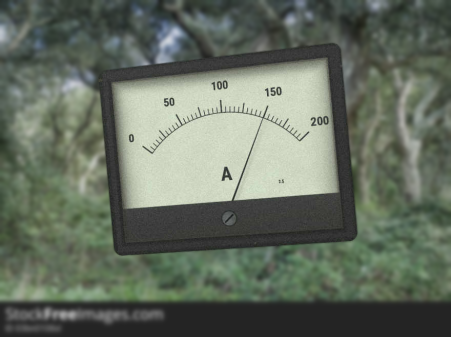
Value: value=150 unit=A
